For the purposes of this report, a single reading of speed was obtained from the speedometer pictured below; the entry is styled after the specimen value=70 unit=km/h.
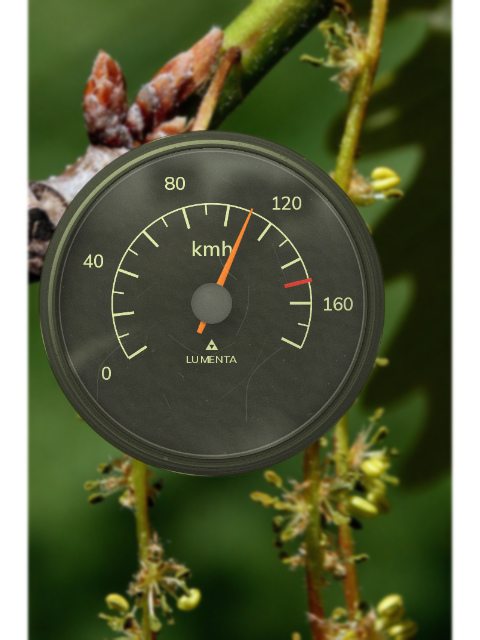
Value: value=110 unit=km/h
